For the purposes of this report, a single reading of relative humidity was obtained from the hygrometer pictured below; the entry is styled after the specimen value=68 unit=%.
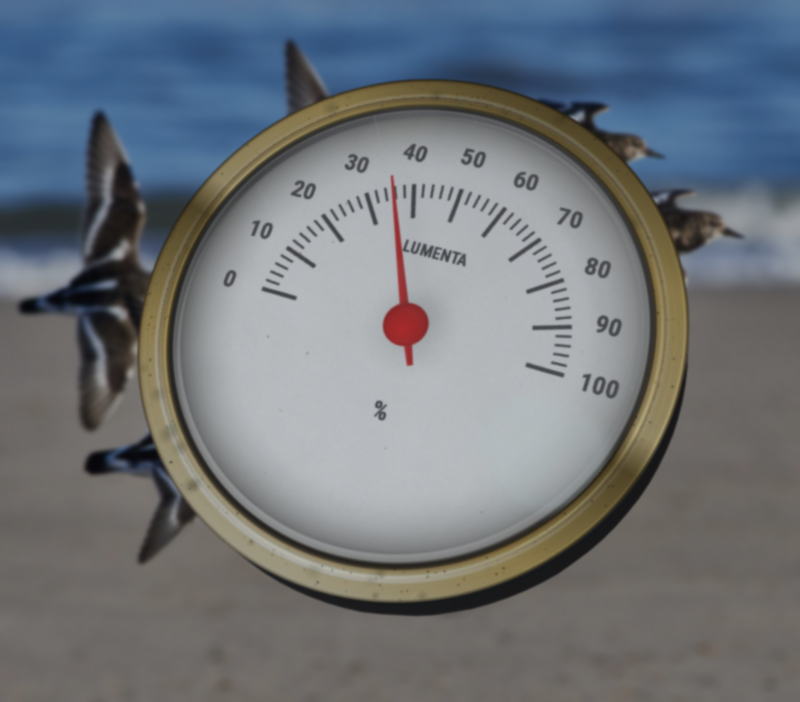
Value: value=36 unit=%
